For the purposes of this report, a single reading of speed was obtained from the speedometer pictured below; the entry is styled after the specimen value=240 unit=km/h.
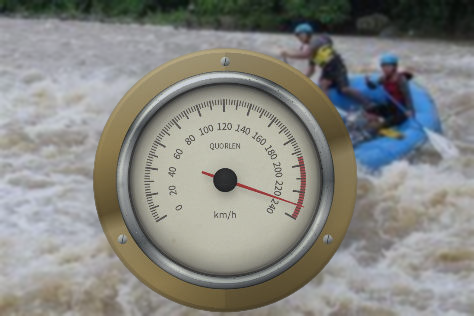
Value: value=230 unit=km/h
